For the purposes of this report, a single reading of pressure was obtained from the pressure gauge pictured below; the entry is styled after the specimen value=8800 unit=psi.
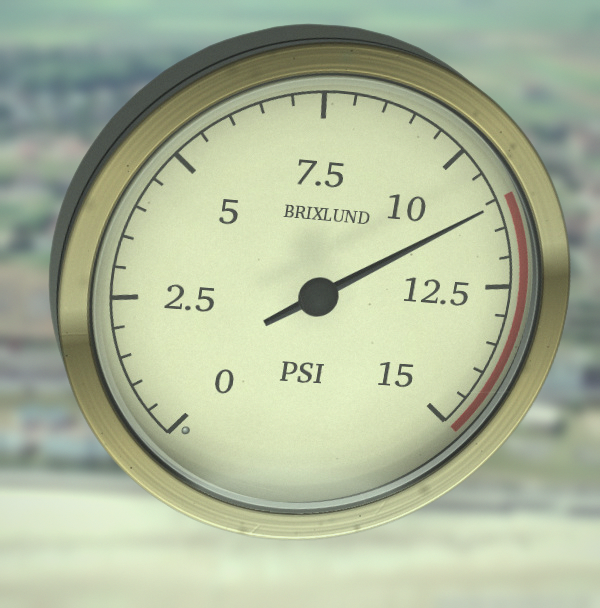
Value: value=11 unit=psi
